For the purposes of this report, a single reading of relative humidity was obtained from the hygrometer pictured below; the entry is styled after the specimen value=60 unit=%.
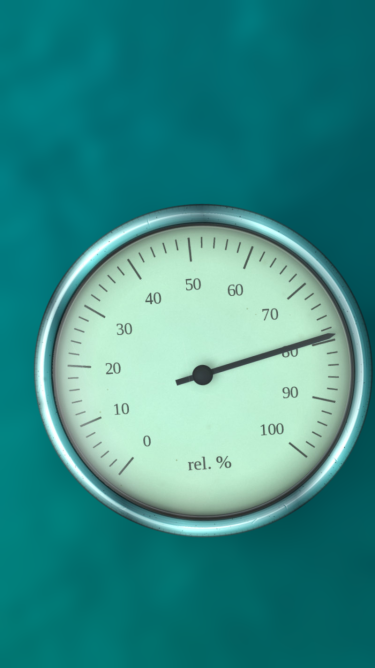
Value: value=79 unit=%
